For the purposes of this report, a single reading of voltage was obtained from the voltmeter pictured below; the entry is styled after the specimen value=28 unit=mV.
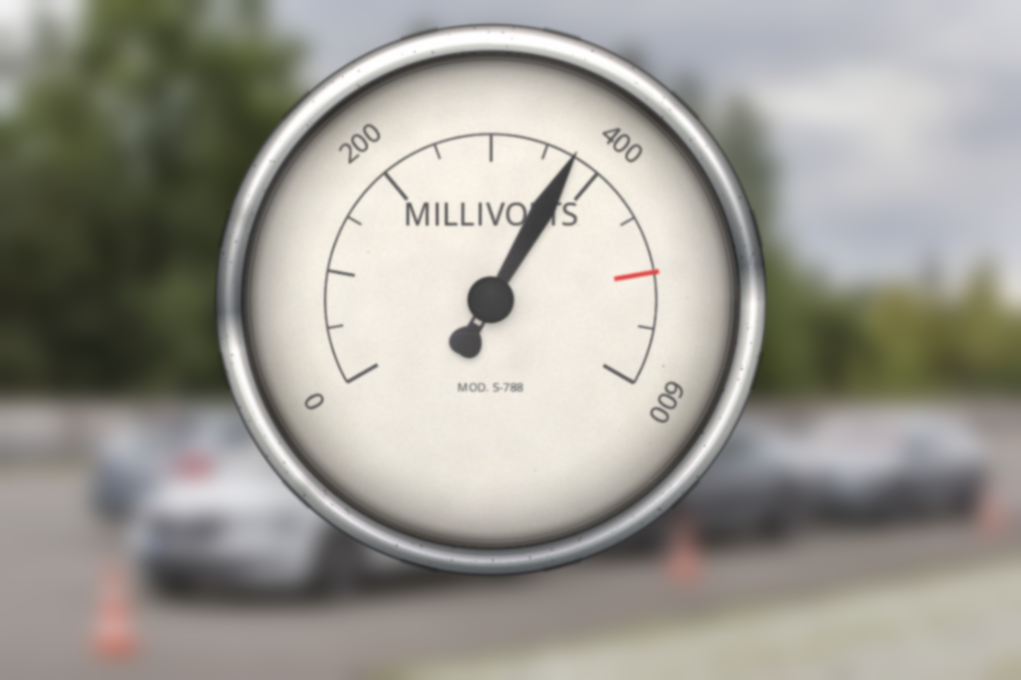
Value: value=375 unit=mV
